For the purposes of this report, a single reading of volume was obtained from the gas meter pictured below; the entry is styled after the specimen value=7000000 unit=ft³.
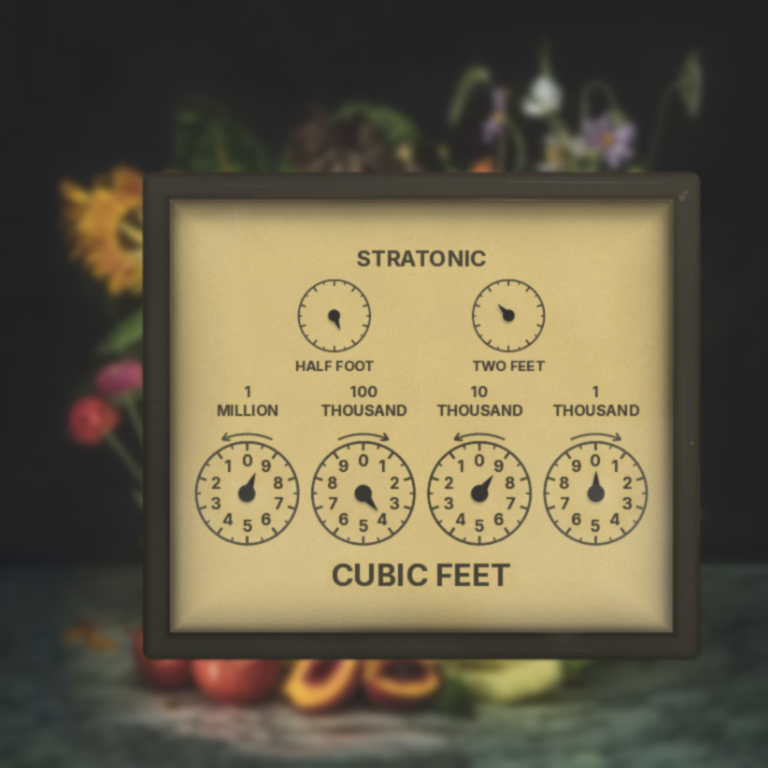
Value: value=939000 unit=ft³
